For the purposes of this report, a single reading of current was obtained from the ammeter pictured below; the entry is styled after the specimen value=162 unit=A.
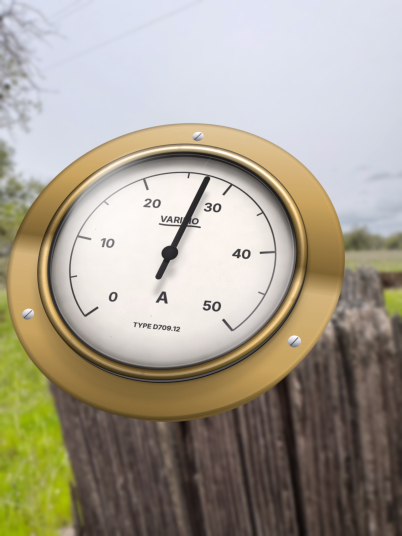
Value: value=27.5 unit=A
